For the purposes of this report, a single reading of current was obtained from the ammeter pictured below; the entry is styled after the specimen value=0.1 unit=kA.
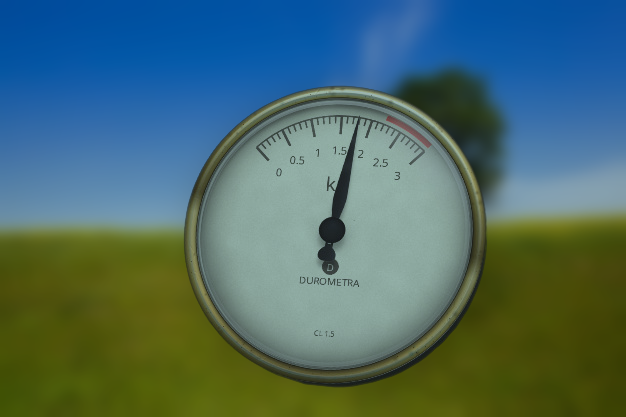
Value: value=1.8 unit=kA
